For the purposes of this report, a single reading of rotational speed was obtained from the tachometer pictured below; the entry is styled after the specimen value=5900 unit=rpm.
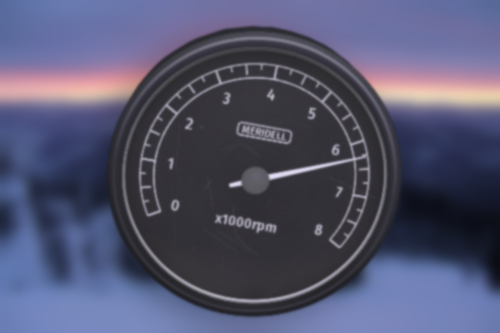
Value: value=6250 unit=rpm
